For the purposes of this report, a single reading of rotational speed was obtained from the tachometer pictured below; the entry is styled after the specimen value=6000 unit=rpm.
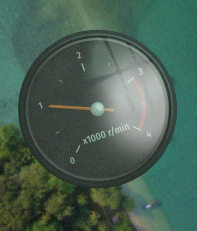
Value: value=1000 unit=rpm
